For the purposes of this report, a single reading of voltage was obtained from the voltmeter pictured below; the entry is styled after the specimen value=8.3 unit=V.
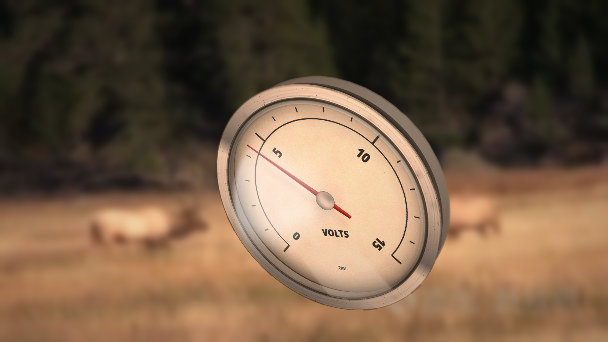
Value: value=4.5 unit=V
